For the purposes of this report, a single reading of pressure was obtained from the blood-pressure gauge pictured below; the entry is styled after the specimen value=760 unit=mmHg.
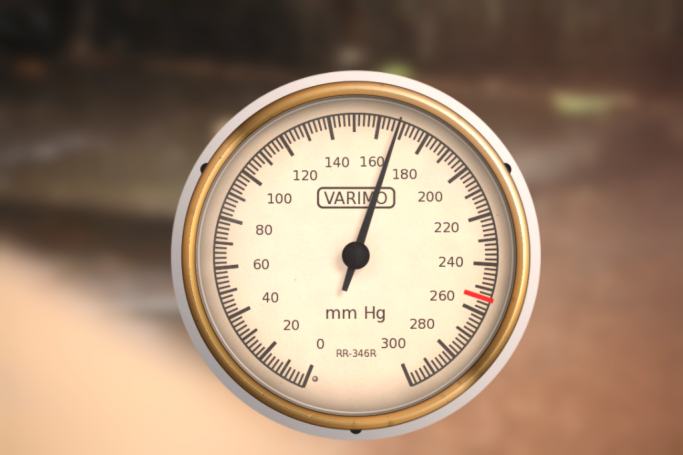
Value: value=168 unit=mmHg
